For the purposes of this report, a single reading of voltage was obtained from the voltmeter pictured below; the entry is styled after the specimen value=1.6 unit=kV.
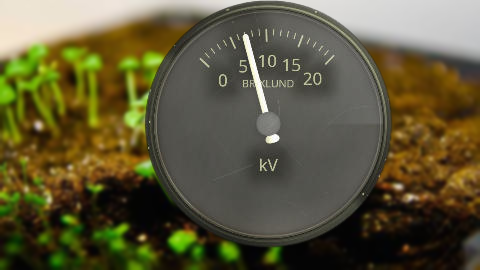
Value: value=7 unit=kV
